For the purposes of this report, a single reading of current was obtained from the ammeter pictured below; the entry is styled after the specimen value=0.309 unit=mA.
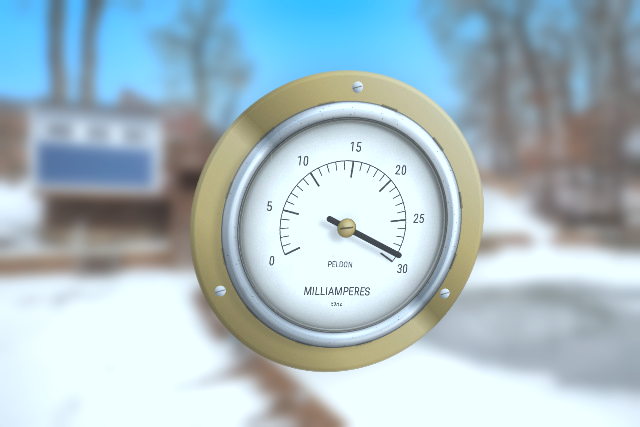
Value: value=29 unit=mA
